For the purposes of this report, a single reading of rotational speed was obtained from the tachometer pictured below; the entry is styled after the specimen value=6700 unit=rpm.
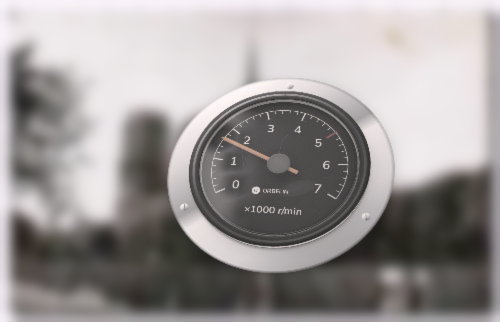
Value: value=1600 unit=rpm
